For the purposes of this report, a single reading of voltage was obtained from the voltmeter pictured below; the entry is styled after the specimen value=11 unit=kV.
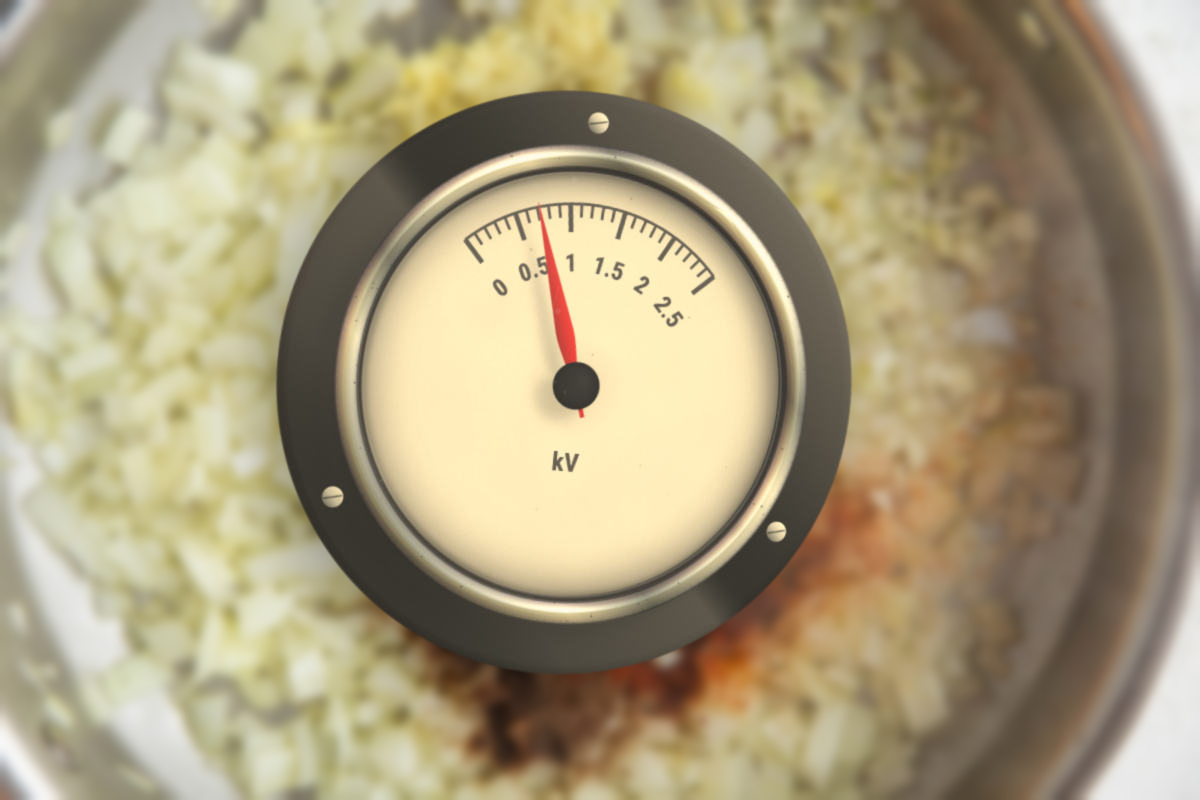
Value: value=0.7 unit=kV
